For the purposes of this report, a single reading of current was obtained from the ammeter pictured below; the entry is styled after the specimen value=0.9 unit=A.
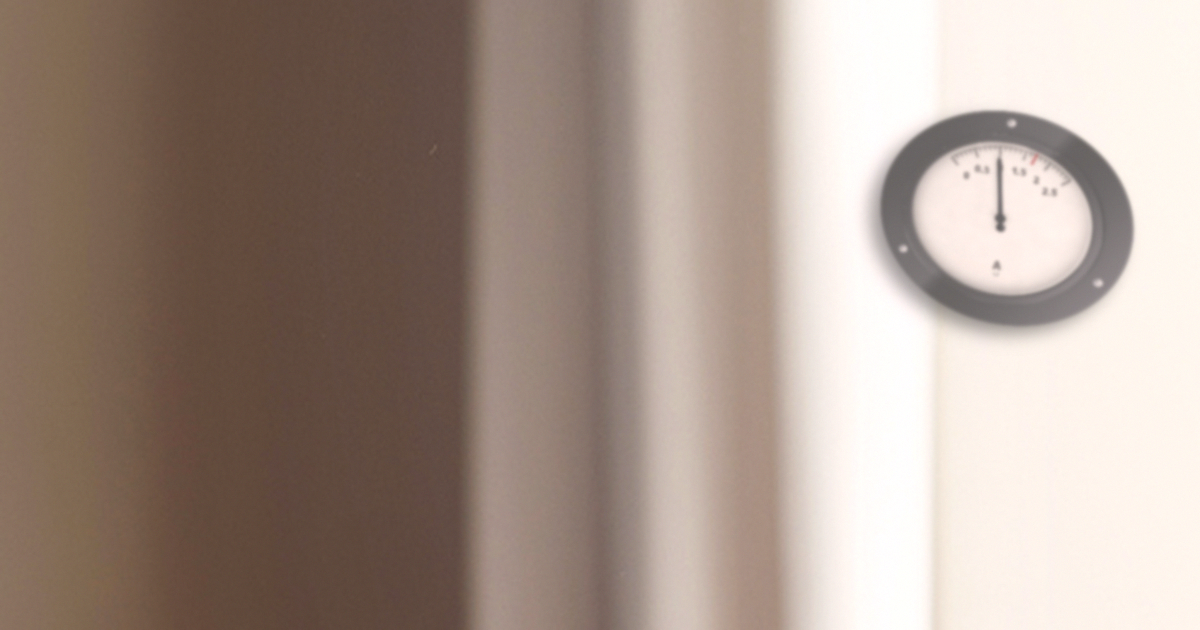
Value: value=1 unit=A
